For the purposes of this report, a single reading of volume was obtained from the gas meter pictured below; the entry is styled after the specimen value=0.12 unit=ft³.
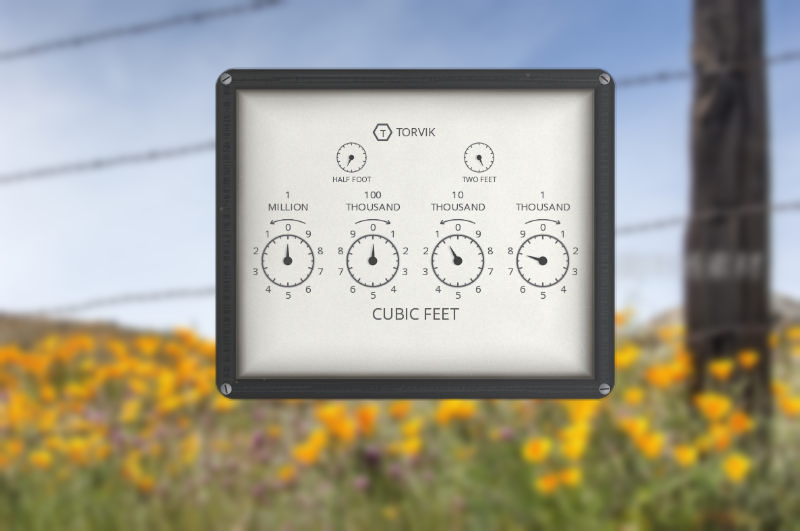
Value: value=800 unit=ft³
